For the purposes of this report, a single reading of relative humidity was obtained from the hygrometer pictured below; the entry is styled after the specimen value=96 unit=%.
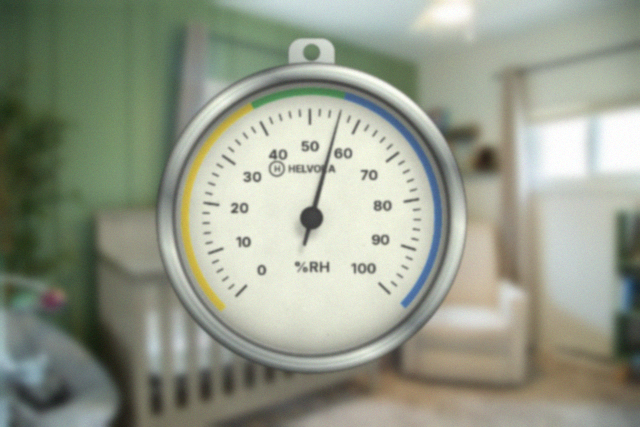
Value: value=56 unit=%
